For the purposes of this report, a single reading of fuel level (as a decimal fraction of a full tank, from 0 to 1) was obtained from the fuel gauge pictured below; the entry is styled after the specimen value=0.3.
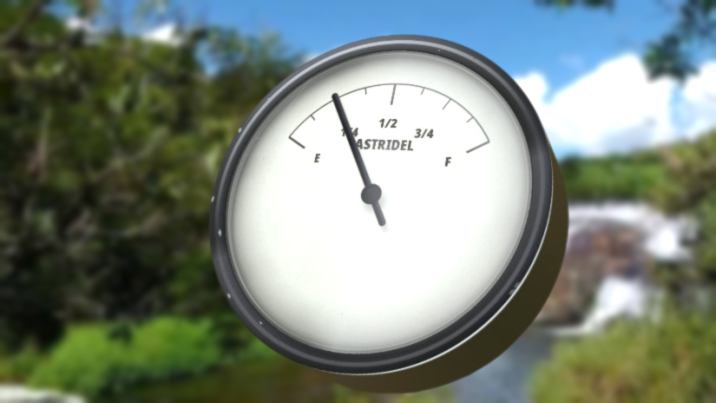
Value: value=0.25
